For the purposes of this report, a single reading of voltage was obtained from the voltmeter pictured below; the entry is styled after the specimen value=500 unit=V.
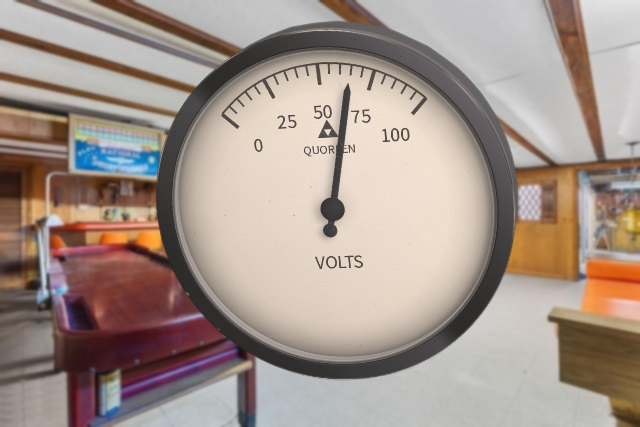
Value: value=65 unit=V
